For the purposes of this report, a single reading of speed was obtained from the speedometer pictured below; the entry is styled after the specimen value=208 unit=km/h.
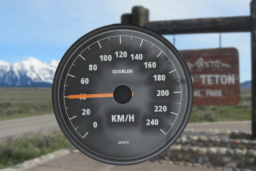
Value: value=40 unit=km/h
